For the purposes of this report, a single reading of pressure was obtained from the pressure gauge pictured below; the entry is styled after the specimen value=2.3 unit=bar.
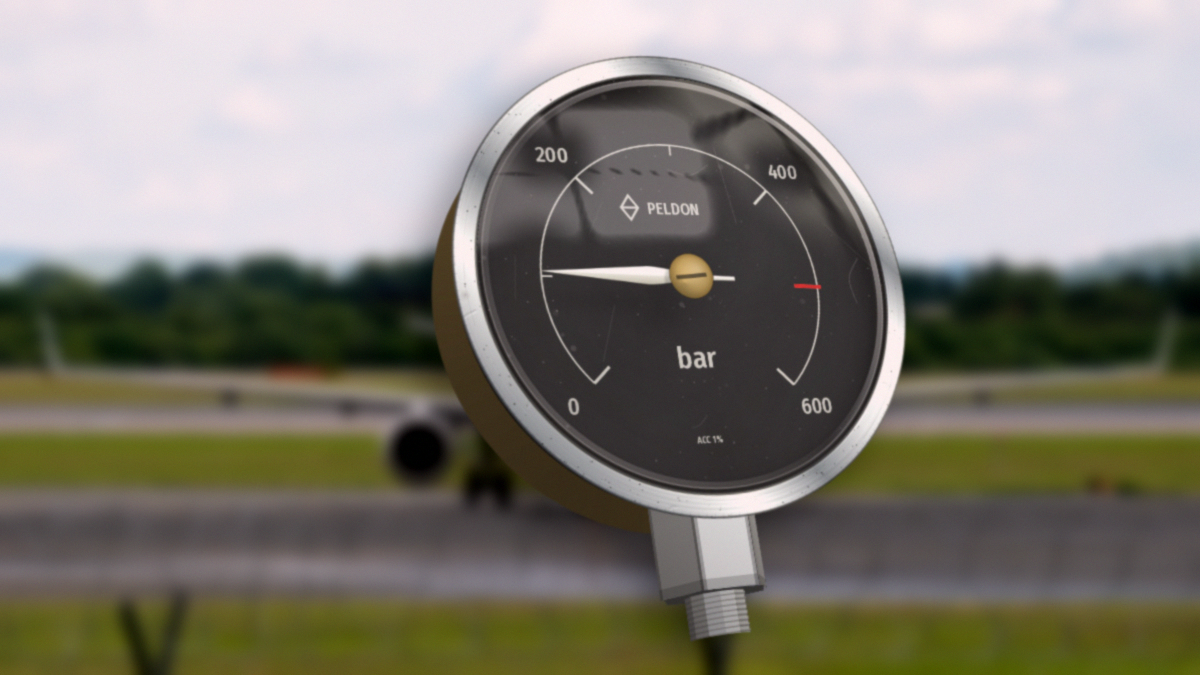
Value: value=100 unit=bar
